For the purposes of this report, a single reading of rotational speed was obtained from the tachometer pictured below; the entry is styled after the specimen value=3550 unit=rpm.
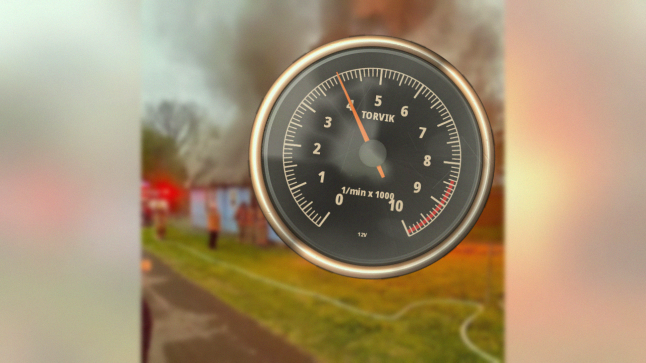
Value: value=4000 unit=rpm
